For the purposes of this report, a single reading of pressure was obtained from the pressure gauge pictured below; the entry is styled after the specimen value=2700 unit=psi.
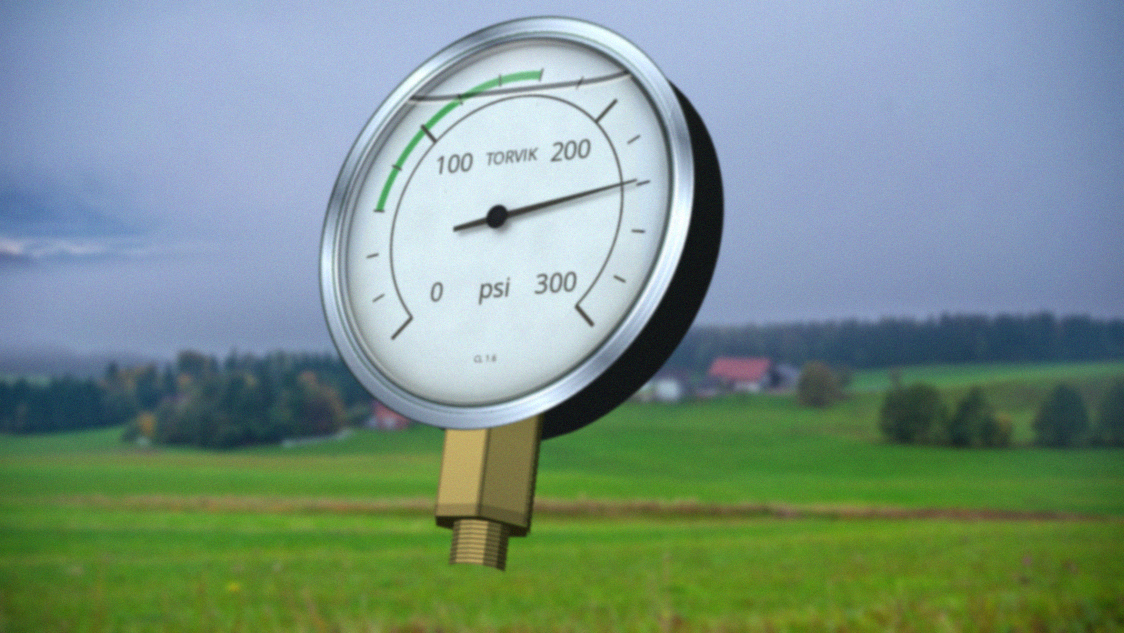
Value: value=240 unit=psi
